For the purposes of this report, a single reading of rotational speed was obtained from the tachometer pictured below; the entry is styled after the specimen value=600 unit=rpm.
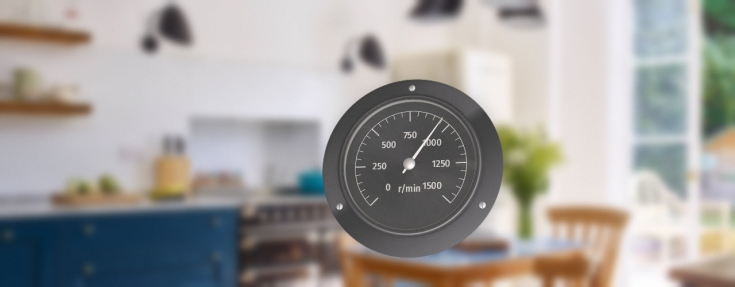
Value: value=950 unit=rpm
